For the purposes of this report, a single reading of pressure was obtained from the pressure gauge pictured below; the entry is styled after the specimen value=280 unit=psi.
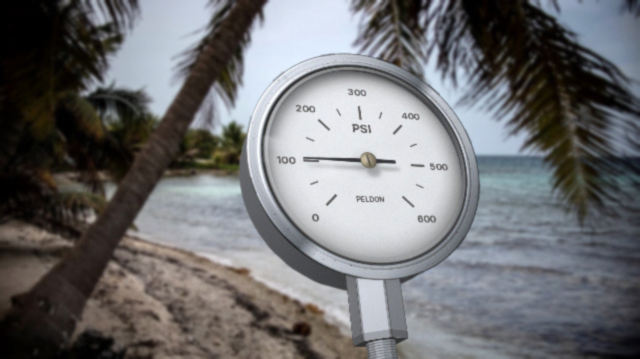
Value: value=100 unit=psi
